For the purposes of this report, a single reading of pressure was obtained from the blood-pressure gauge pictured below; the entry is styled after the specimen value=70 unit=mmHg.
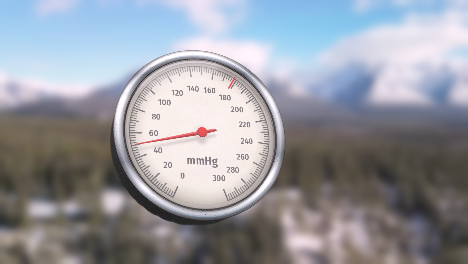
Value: value=50 unit=mmHg
